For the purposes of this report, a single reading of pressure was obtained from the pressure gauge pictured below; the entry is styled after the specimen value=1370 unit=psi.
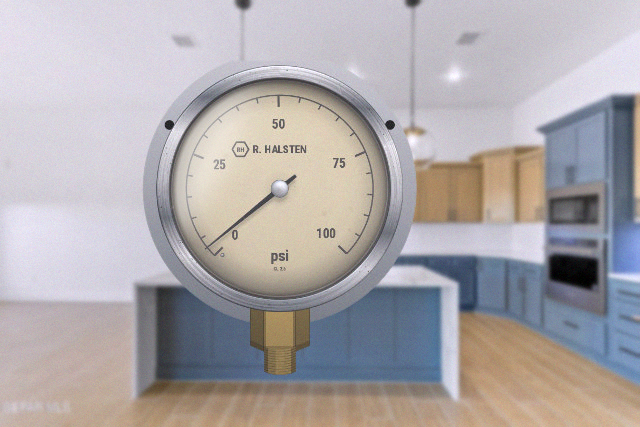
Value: value=2.5 unit=psi
